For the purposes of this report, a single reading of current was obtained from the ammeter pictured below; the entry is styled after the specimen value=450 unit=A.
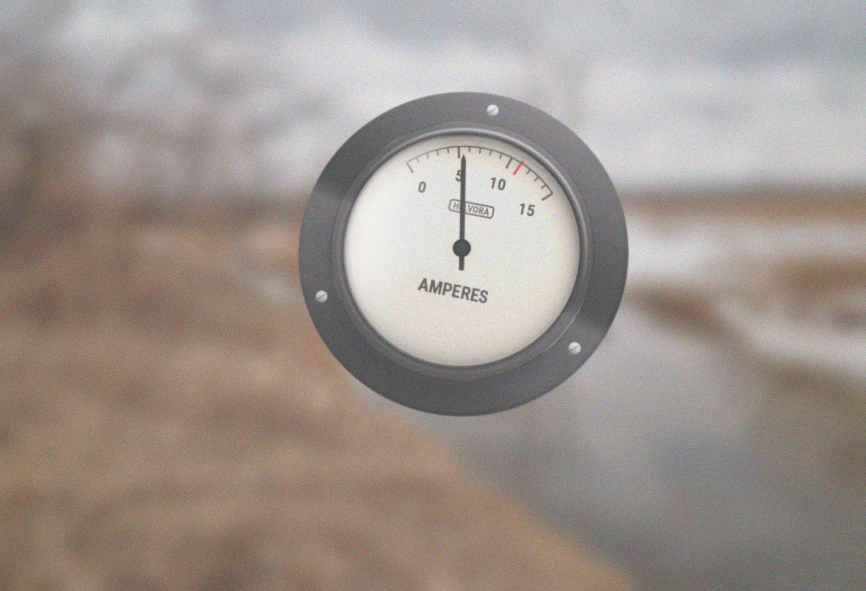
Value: value=5.5 unit=A
